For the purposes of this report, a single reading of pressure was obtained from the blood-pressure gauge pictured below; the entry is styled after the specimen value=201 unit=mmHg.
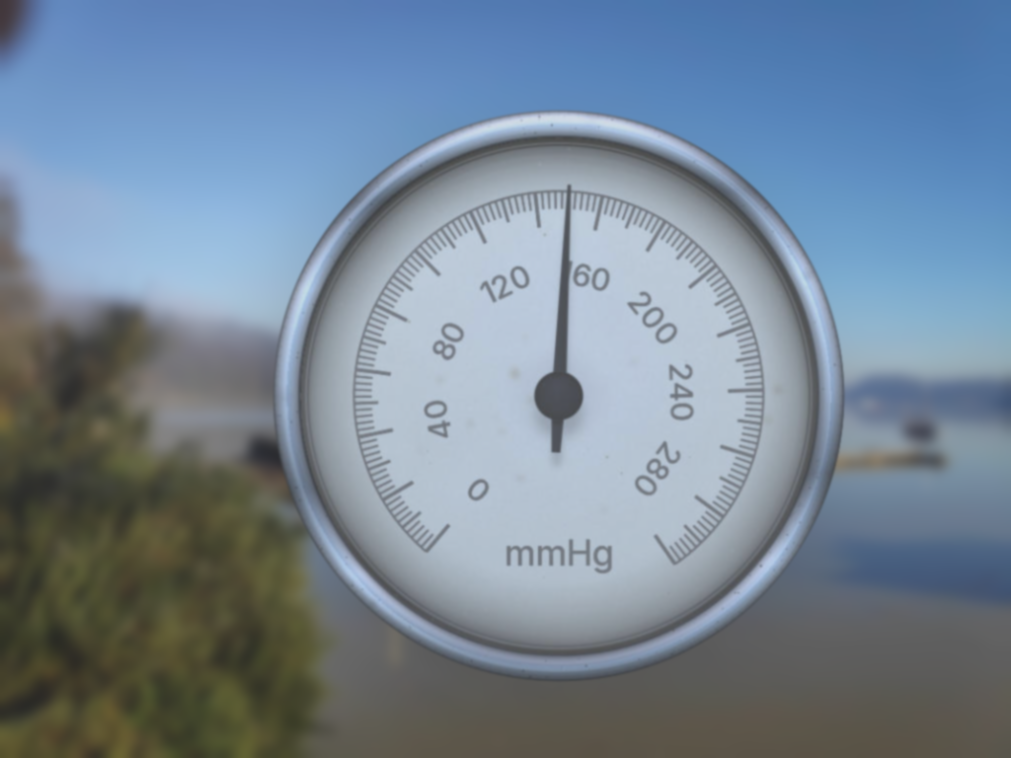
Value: value=150 unit=mmHg
